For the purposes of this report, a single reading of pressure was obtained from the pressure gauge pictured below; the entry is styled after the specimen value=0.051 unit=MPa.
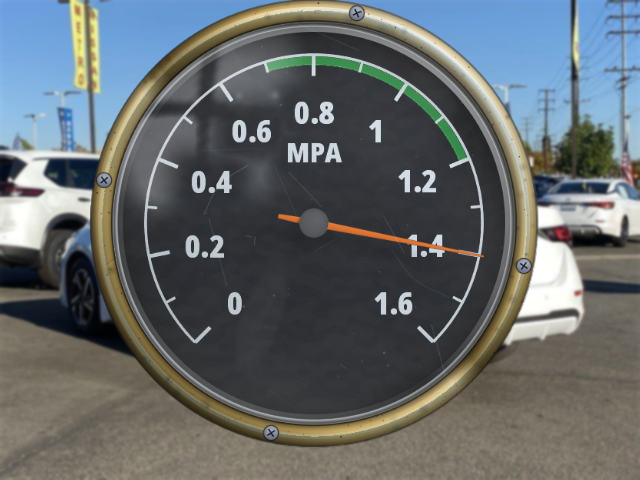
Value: value=1.4 unit=MPa
